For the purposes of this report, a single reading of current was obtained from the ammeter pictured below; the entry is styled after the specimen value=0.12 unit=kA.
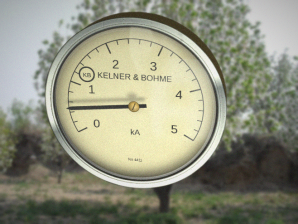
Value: value=0.5 unit=kA
